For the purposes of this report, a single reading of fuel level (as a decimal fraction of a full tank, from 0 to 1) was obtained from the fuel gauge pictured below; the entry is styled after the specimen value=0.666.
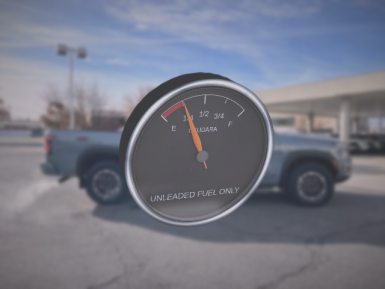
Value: value=0.25
